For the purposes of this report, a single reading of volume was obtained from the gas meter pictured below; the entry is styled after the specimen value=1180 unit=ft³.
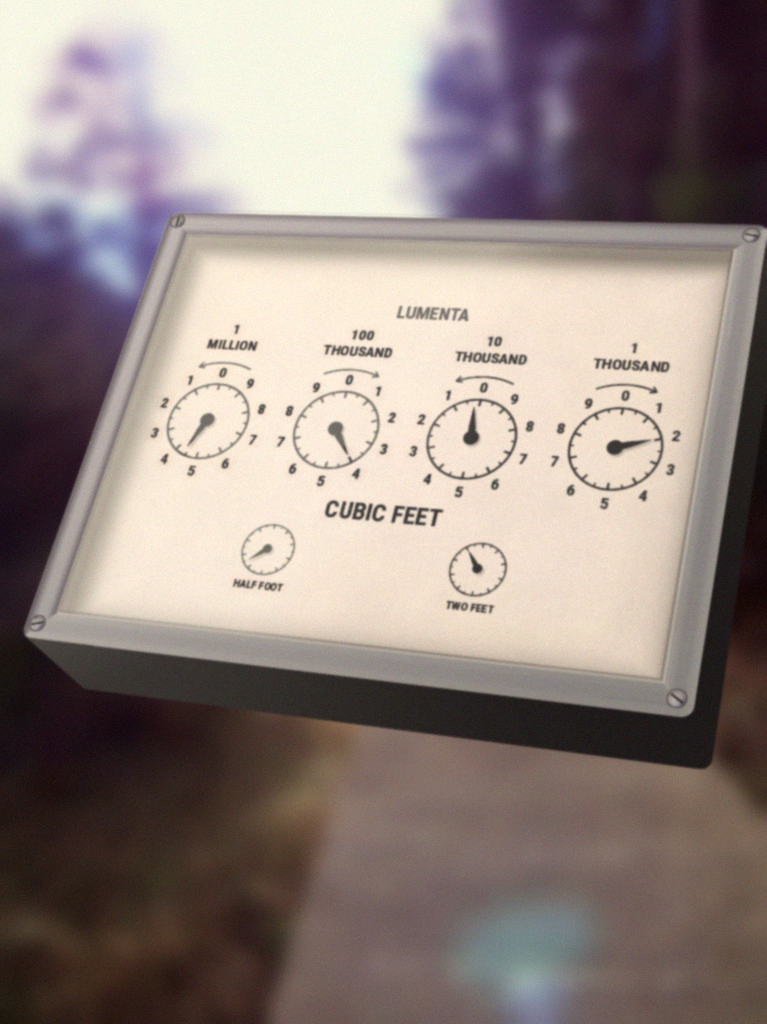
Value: value=440200 unit=ft³
